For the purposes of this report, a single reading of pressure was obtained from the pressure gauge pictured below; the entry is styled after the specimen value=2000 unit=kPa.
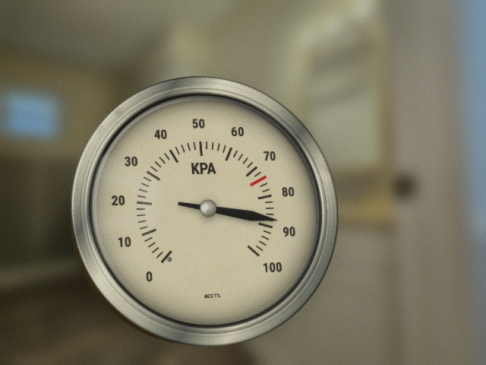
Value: value=88 unit=kPa
